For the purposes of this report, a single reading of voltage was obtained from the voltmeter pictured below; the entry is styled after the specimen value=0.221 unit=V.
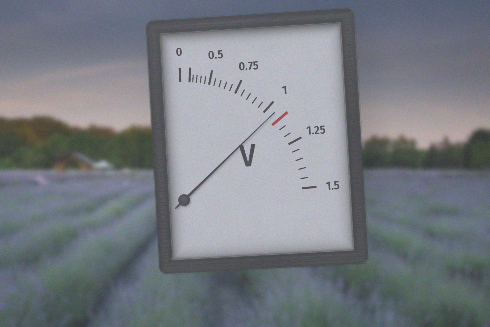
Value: value=1.05 unit=V
